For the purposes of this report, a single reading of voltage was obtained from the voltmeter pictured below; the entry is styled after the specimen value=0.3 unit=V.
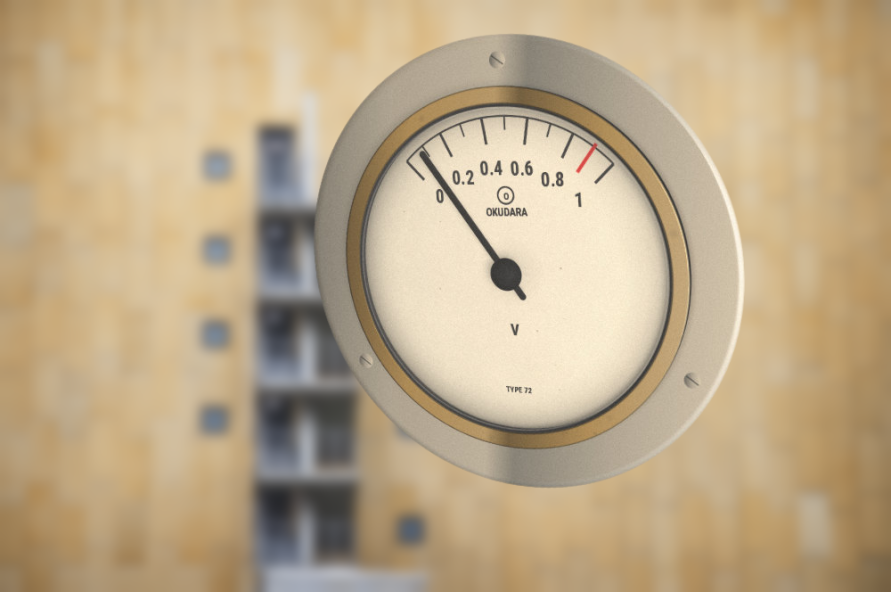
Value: value=0.1 unit=V
